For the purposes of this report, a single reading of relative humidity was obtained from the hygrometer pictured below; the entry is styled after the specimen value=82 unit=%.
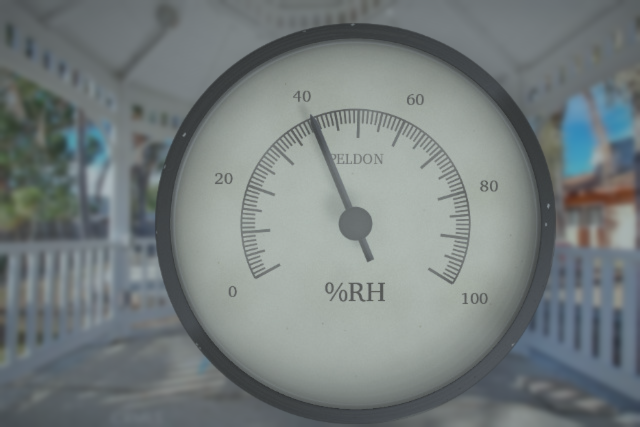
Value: value=40 unit=%
